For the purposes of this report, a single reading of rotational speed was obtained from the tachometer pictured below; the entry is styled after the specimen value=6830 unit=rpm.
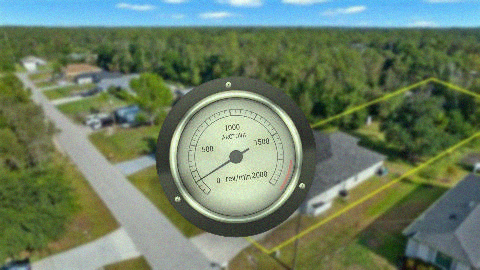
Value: value=150 unit=rpm
